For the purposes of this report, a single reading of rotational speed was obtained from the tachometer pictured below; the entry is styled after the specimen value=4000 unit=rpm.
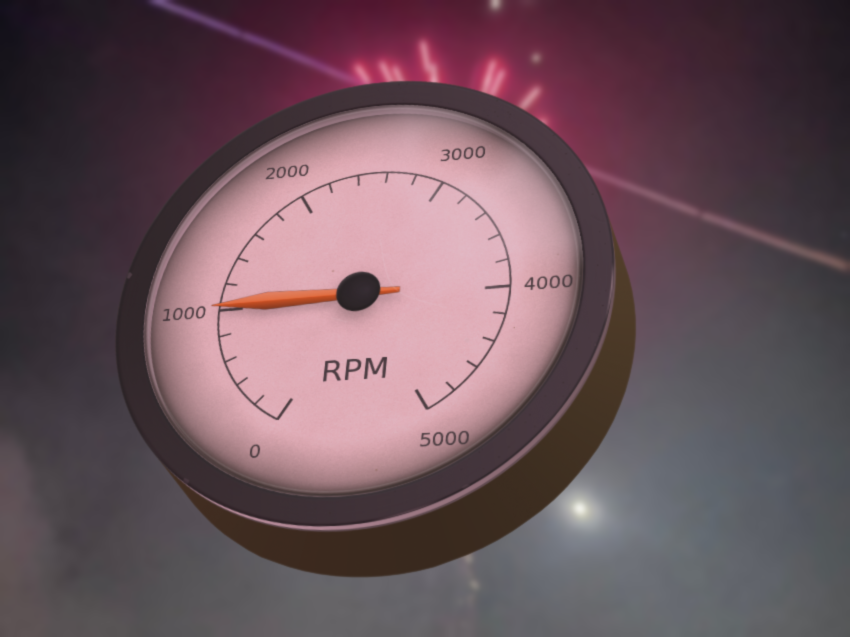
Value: value=1000 unit=rpm
